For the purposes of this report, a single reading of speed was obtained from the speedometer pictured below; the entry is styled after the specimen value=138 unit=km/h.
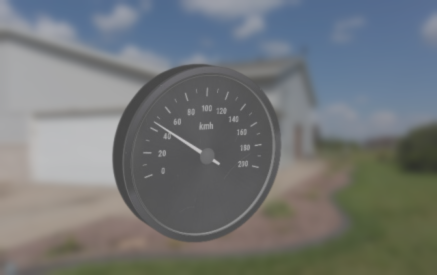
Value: value=45 unit=km/h
